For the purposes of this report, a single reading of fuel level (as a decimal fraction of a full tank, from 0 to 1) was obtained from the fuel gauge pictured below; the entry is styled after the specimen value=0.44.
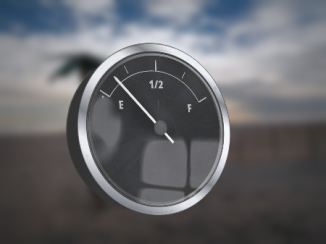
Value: value=0.125
